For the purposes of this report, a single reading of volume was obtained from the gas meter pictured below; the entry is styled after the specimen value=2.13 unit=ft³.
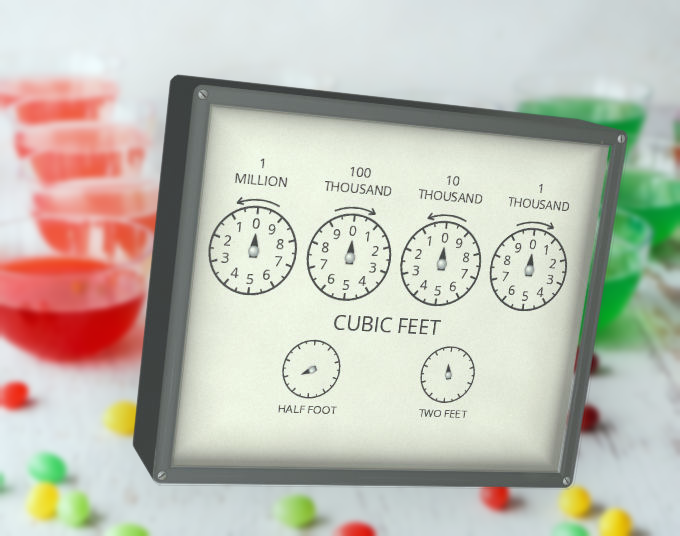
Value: value=0 unit=ft³
